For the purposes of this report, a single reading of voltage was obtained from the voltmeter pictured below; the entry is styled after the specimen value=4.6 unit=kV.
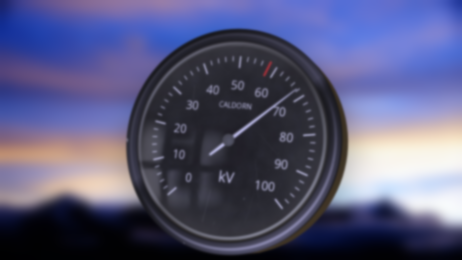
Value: value=68 unit=kV
